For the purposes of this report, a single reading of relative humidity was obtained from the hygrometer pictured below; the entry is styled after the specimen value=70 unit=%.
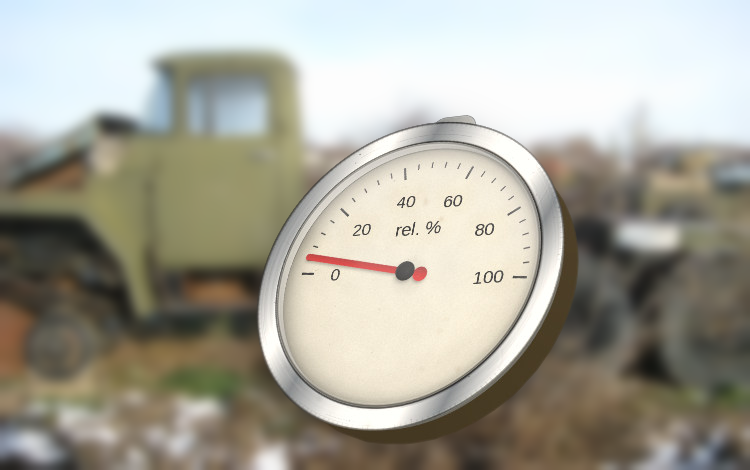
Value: value=4 unit=%
